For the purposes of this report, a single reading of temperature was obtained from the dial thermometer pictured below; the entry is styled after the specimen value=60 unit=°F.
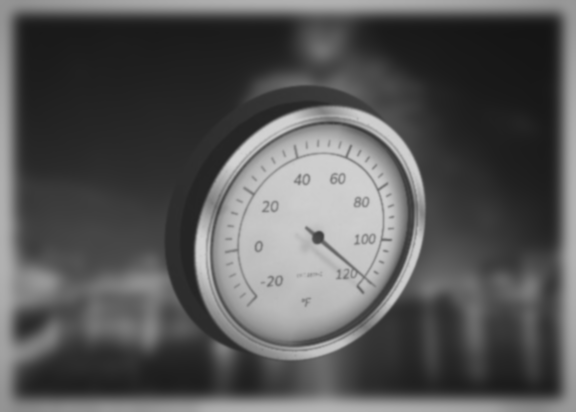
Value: value=116 unit=°F
